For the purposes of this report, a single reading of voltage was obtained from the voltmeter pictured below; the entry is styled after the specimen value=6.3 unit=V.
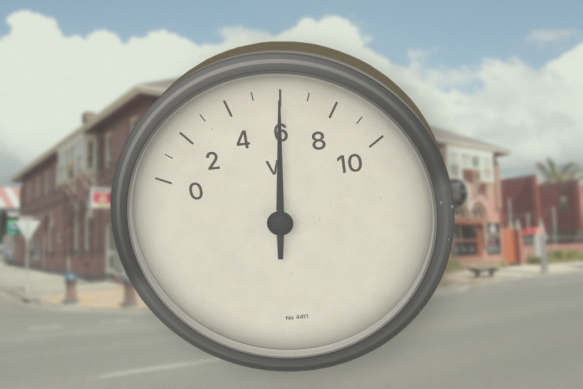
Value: value=6 unit=V
